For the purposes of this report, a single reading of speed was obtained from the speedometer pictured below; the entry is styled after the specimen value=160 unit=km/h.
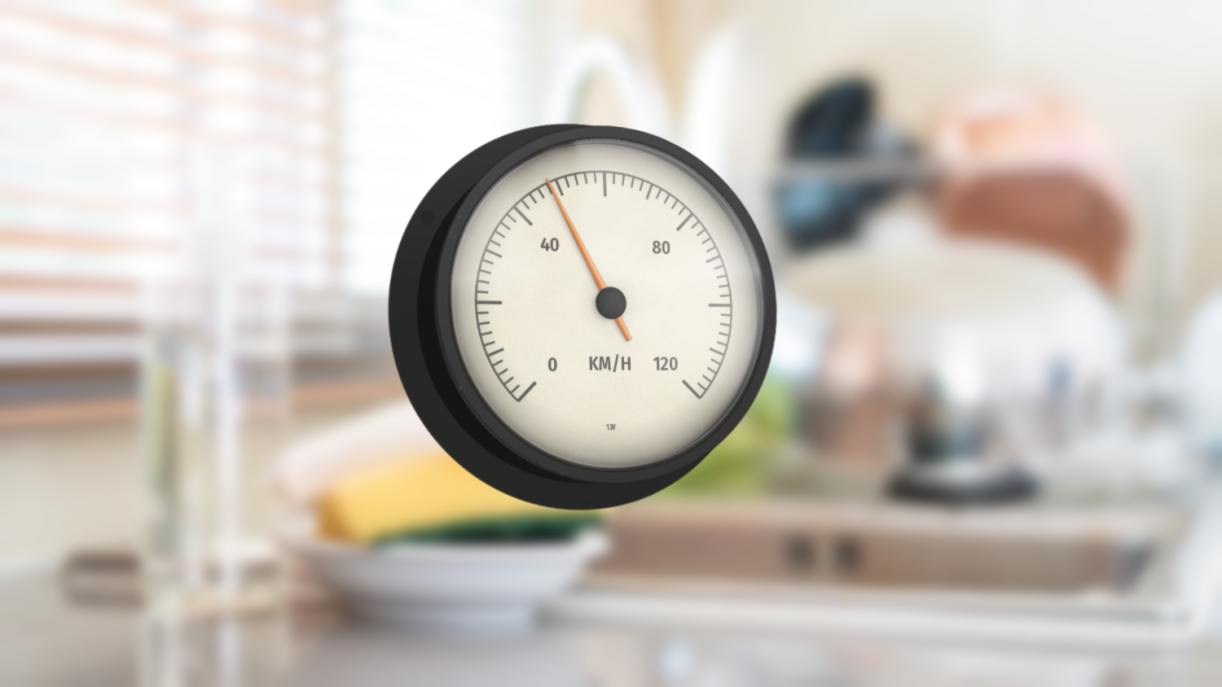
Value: value=48 unit=km/h
